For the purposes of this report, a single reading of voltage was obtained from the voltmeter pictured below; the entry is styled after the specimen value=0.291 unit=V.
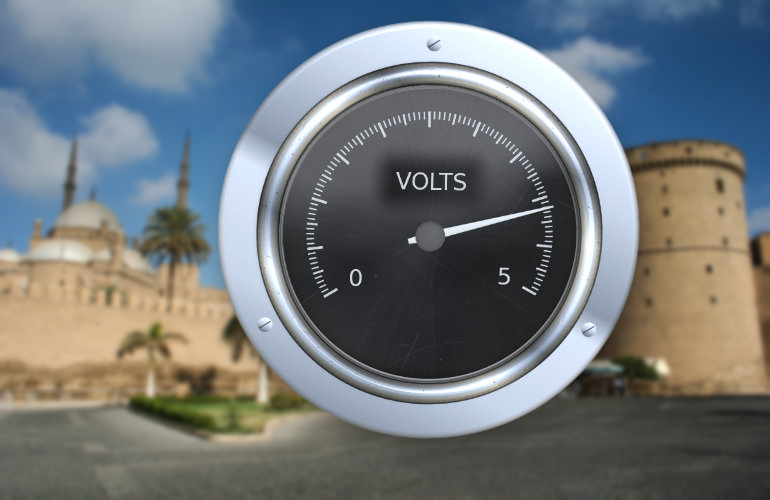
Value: value=4.1 unit=V
